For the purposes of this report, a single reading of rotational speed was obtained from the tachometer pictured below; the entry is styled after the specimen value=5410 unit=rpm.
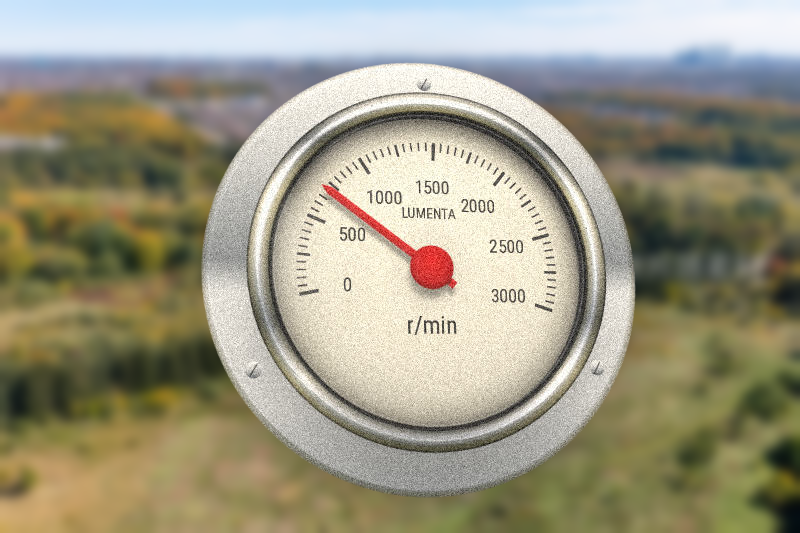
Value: value=700 unit=rpm
